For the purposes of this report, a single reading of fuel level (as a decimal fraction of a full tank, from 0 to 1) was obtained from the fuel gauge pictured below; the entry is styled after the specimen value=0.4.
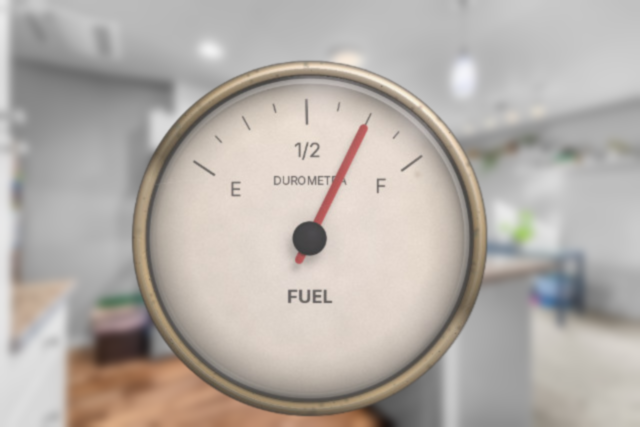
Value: value=0.75
